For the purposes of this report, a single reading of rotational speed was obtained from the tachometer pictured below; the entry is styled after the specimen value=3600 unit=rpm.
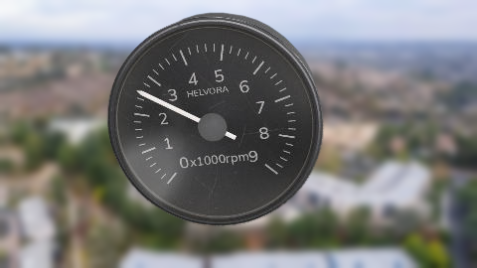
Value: value=2600 unit=rpm
